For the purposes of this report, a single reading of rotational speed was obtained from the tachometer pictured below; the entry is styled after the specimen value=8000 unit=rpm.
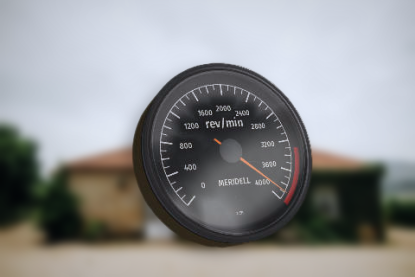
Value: value=3900 unit=rpm
